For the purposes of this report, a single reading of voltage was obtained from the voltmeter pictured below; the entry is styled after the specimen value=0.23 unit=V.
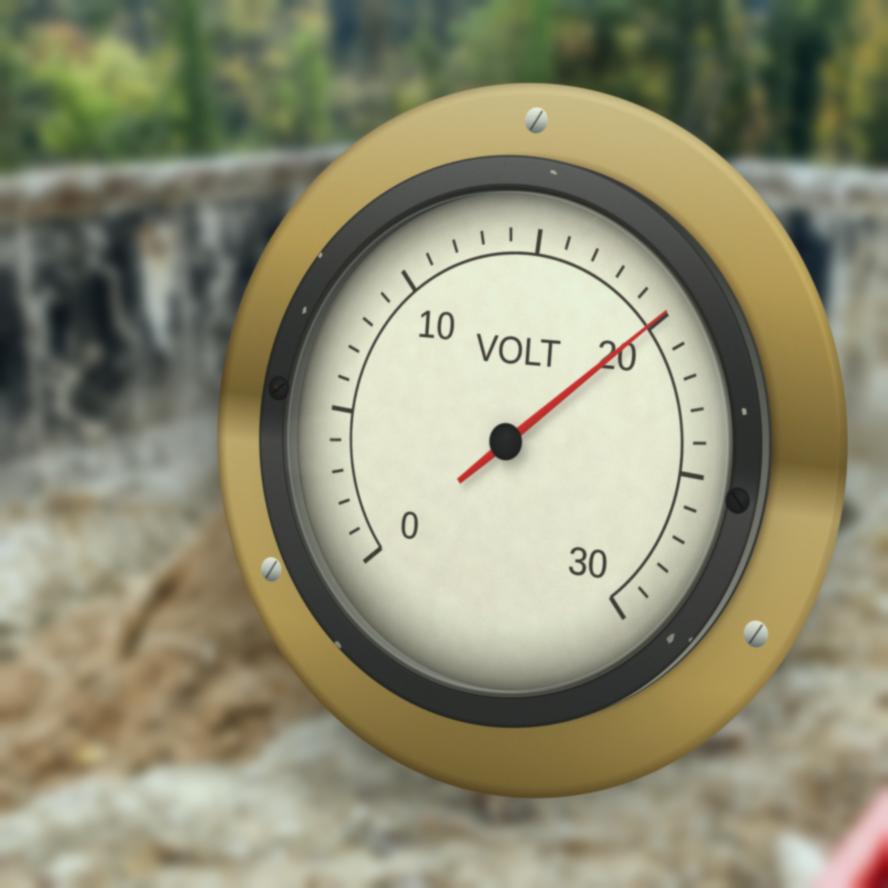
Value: value=20 unit=V
